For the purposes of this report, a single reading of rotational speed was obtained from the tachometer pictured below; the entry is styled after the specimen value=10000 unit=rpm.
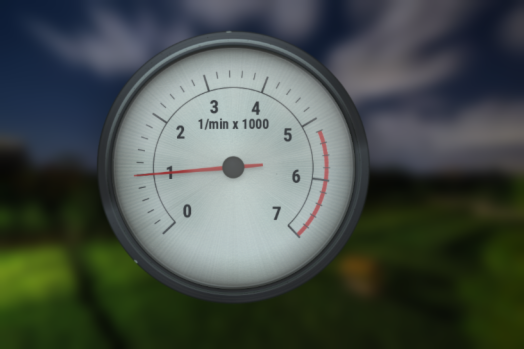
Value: value=1000 unit=rpm
